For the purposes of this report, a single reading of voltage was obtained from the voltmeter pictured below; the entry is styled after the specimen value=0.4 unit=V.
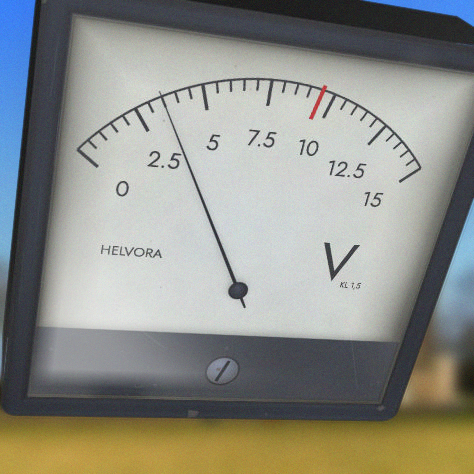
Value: value=3.5 unit=V
